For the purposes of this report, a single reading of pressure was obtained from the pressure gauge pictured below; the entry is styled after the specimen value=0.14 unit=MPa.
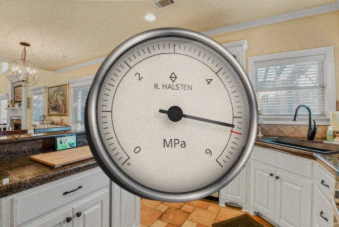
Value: value=5.2 unit=MPa
